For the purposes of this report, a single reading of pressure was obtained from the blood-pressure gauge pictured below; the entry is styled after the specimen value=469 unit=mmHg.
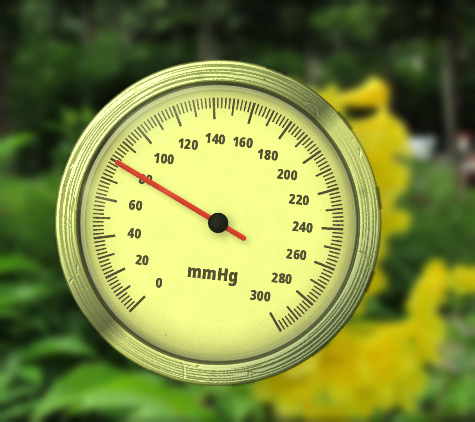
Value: value=80 unit=mmHg
